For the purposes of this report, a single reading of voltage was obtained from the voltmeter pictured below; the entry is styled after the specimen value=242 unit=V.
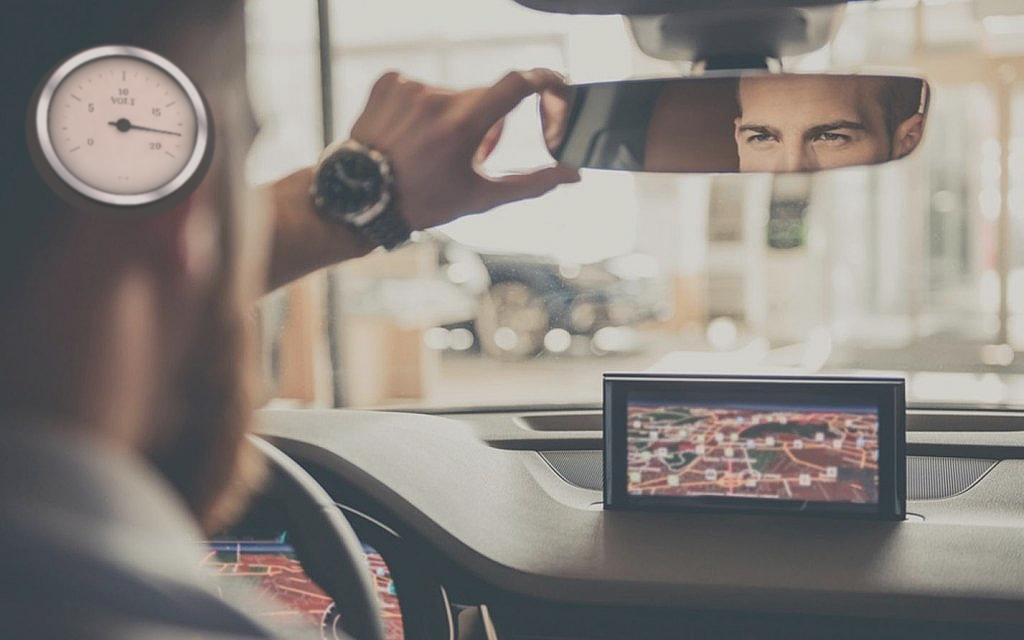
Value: value=18 unit=V
